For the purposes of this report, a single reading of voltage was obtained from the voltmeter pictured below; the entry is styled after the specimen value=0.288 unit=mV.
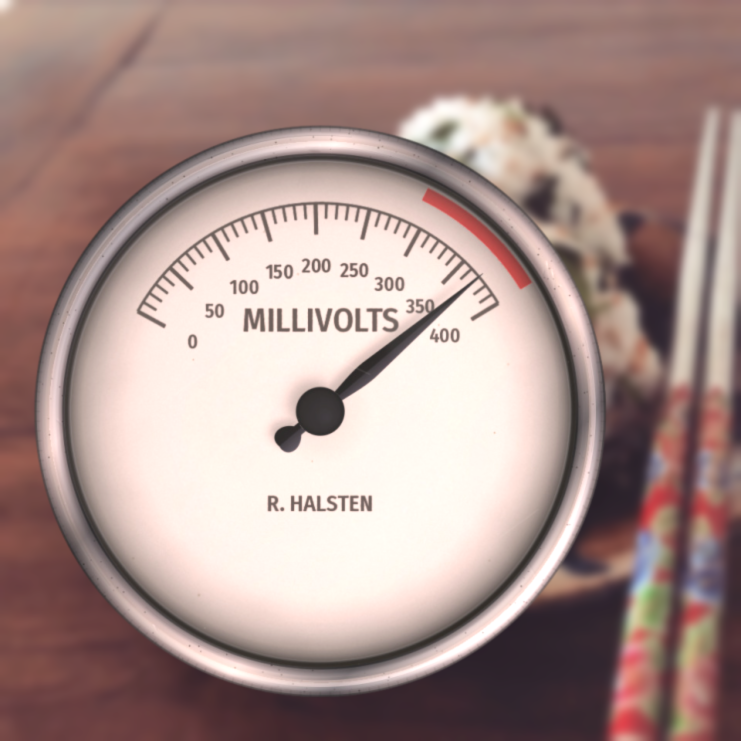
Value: value=370 unit=mV
